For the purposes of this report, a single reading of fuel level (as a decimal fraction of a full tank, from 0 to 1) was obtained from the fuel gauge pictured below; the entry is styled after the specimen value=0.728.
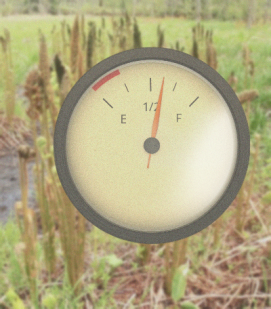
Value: value=0.625
